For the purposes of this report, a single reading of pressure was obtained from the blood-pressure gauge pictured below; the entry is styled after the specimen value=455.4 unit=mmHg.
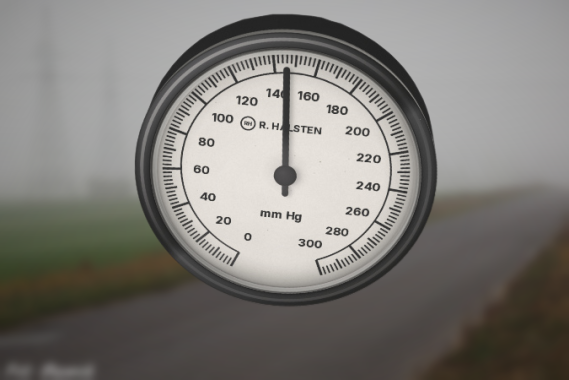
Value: value=146 unit=mmHg
